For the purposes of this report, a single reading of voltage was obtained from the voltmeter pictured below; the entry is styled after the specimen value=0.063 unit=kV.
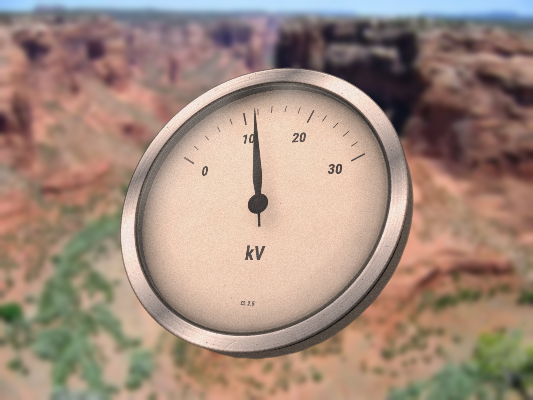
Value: value=12 unit=kV
